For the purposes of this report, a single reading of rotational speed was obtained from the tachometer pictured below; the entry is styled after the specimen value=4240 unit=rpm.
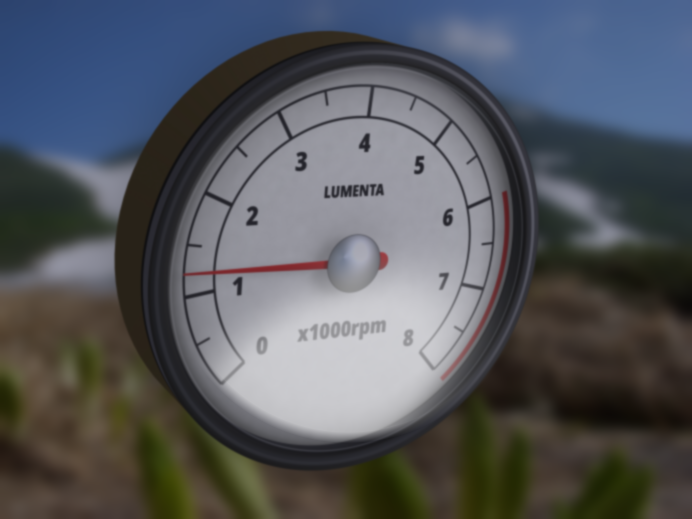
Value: value=1250 unit=rpm
